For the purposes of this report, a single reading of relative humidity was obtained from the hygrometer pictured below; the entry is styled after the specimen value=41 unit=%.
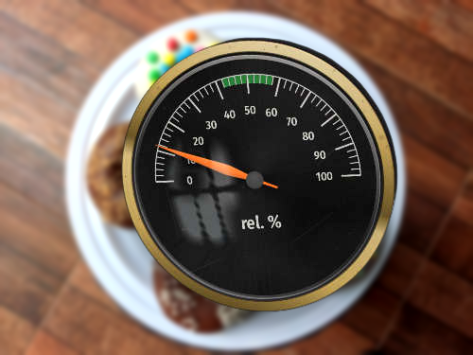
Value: value=12 unit=%
